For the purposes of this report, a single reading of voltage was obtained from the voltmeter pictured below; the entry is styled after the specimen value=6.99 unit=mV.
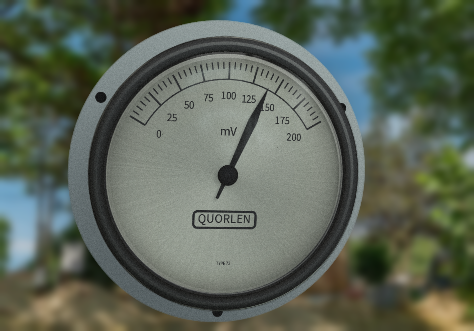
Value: value=140 unit=mV
